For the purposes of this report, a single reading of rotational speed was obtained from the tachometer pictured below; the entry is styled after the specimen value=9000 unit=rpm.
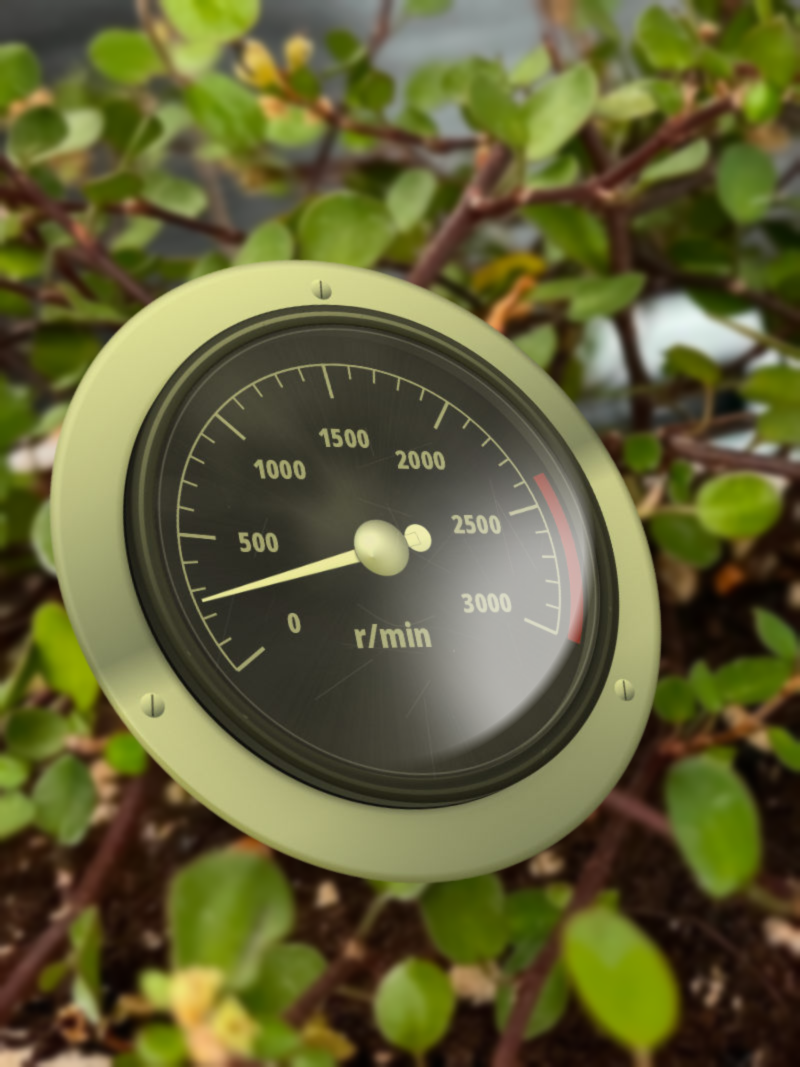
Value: value=250 unit=rpm
